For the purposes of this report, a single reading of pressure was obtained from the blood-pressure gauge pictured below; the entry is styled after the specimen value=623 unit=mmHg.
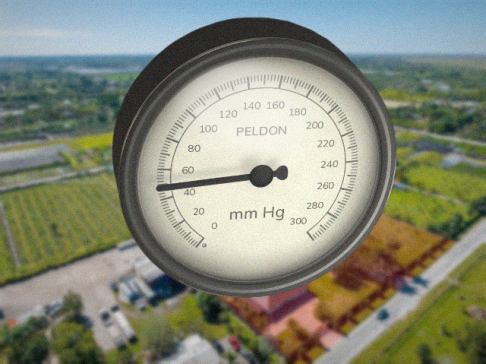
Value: value=50 unit=mmHg
